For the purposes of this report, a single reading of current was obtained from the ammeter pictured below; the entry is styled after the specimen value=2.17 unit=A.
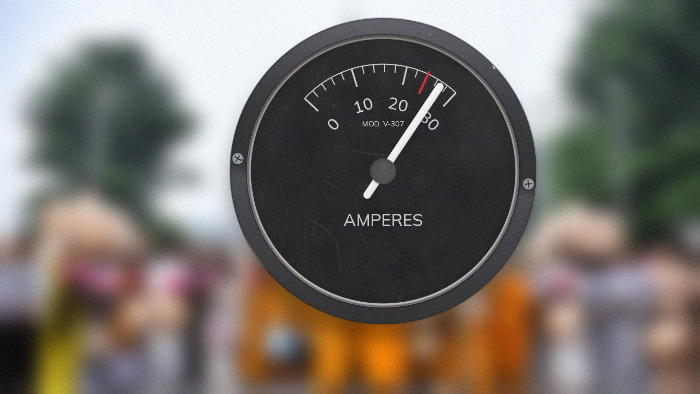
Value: value=27 unit=A
